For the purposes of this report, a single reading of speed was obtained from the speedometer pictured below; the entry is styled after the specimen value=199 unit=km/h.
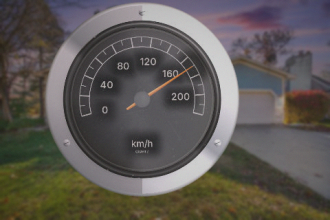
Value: value=170 unit=km/h
